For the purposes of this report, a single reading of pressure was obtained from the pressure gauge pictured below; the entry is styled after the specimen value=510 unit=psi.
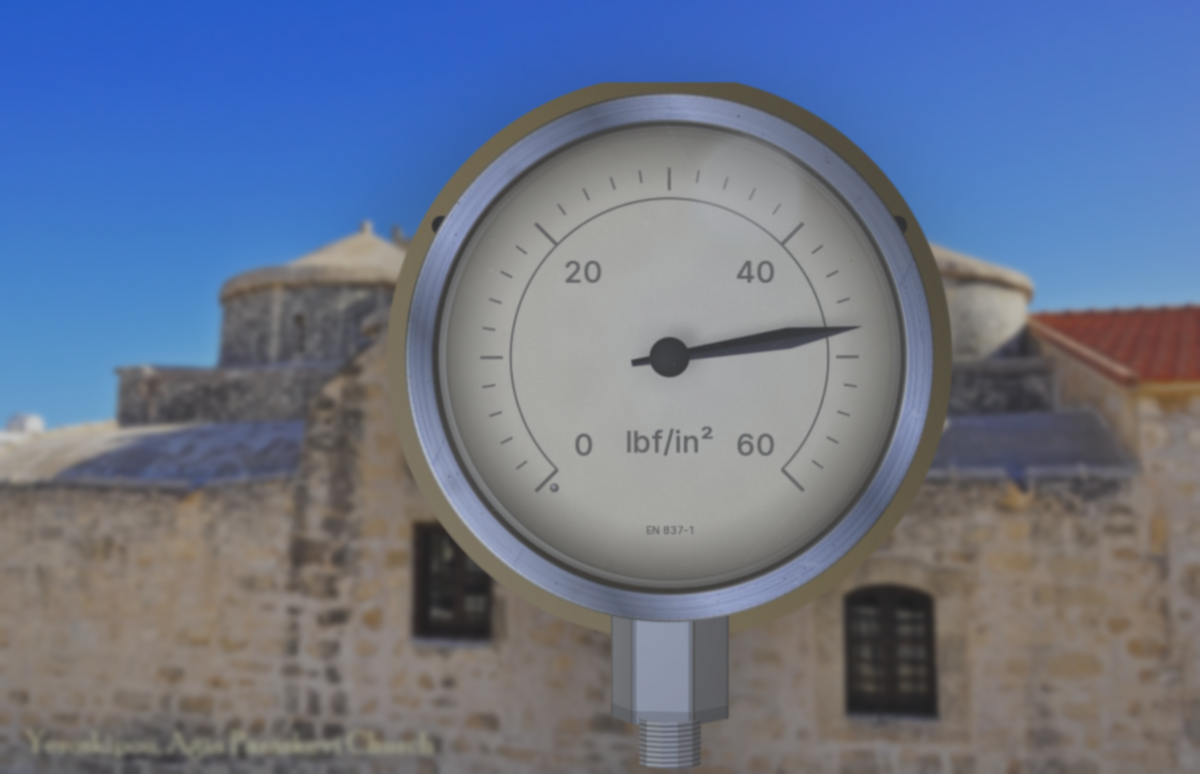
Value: value=48 unit=psi
